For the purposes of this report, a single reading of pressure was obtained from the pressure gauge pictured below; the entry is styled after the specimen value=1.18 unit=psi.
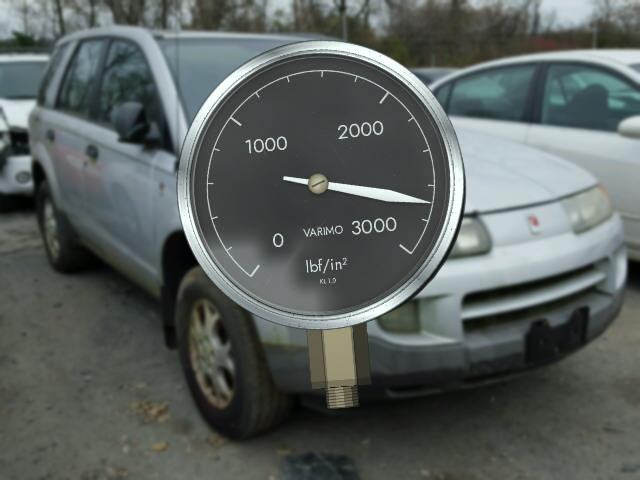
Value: value=2700 unit=psi
